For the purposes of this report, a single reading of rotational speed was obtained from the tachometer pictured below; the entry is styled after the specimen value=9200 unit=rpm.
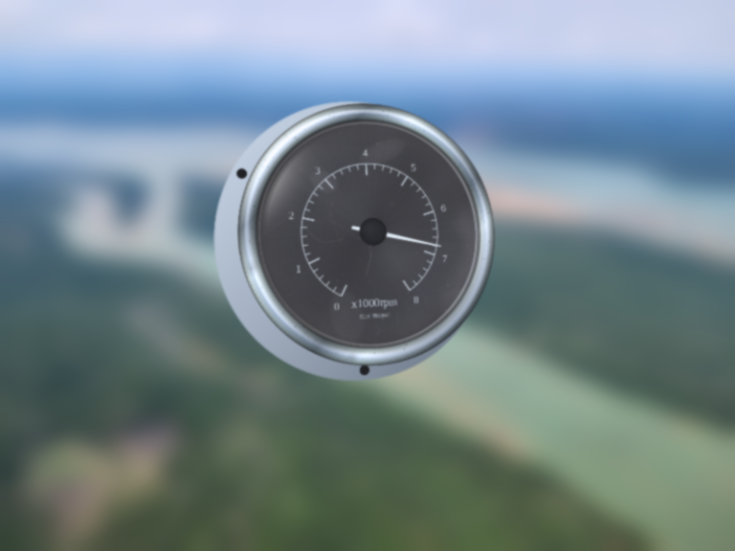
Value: value=6800 unit=rpm
